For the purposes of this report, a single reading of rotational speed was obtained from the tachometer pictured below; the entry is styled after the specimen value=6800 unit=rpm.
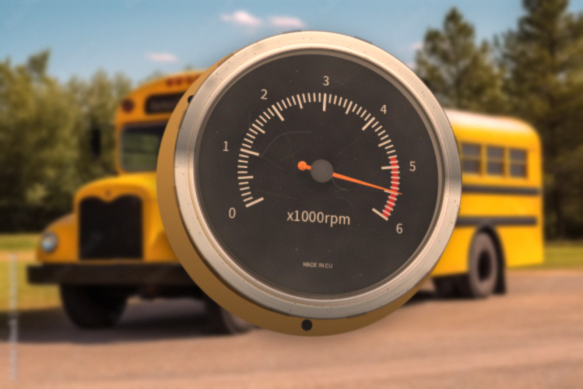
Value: value=5500 unit=rpm
